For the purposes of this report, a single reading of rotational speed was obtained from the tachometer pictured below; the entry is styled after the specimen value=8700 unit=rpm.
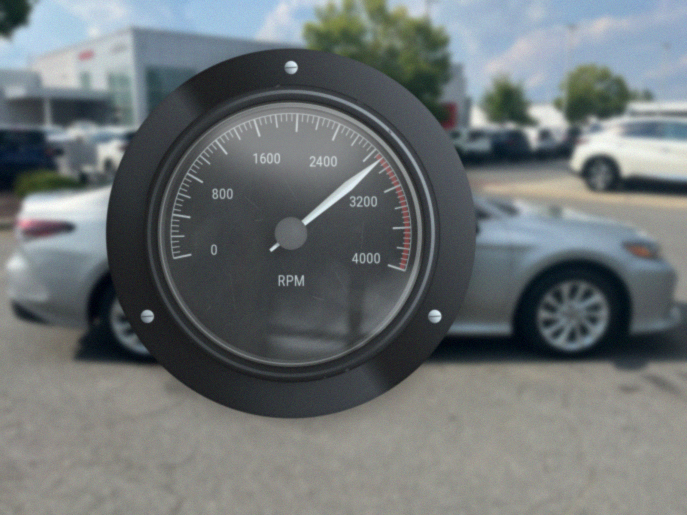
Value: value=2900 unit=rpm
